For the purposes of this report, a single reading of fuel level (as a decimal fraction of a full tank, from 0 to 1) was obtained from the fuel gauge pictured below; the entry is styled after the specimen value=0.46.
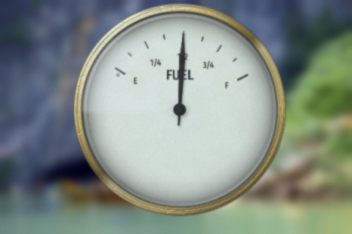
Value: value=0.5
